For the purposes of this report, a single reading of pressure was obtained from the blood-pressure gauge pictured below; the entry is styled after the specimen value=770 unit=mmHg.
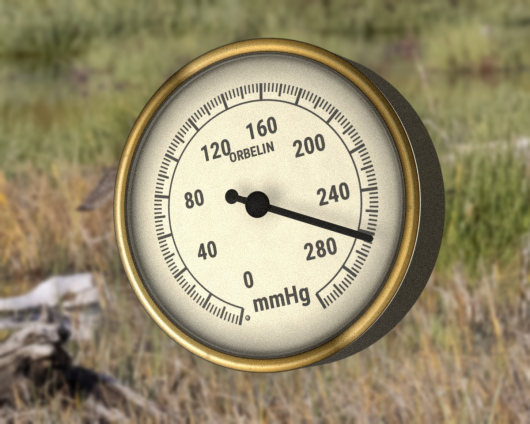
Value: value=262 unit=mmHg
